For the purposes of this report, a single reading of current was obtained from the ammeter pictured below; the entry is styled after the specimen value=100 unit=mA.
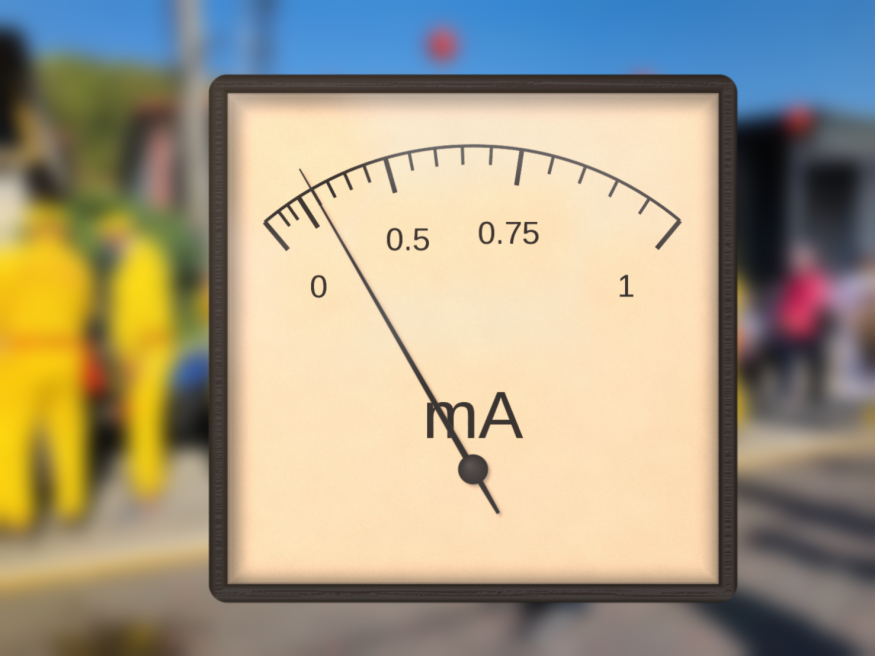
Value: value=0.3 unit=mA
